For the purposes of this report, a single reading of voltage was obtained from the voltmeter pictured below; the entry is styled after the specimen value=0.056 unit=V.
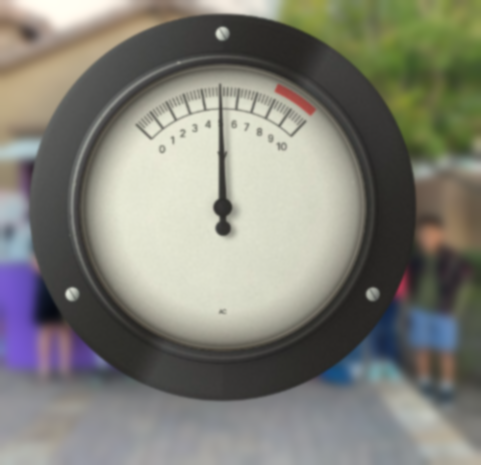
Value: value=5 unit=V
